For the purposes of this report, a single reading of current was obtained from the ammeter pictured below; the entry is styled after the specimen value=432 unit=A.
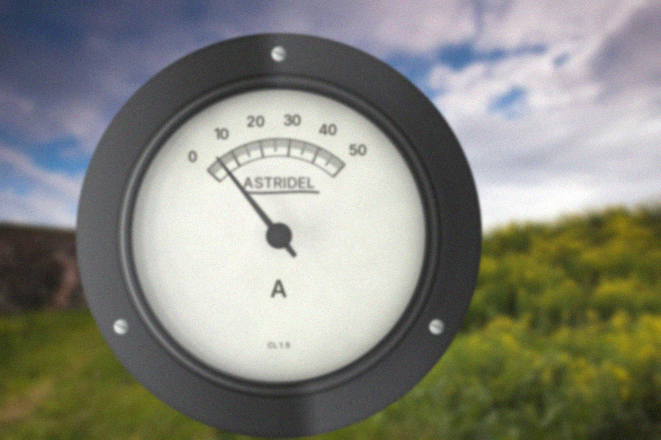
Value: value=5 unit=A
